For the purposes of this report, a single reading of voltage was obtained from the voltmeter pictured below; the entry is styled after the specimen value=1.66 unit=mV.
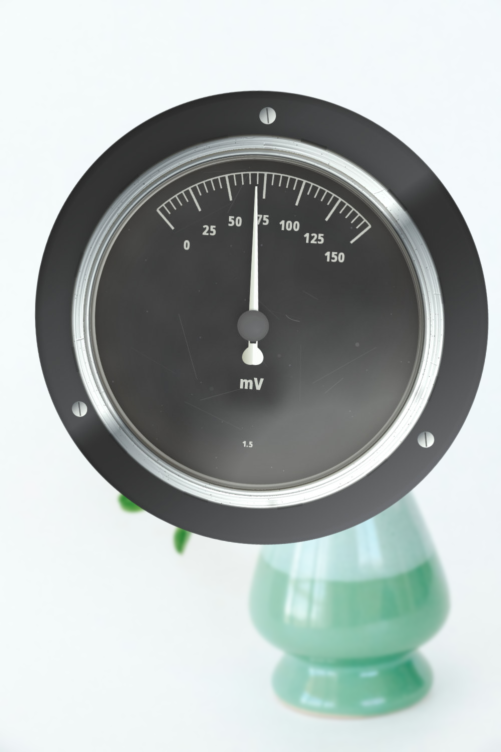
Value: value=70 unit=mV
